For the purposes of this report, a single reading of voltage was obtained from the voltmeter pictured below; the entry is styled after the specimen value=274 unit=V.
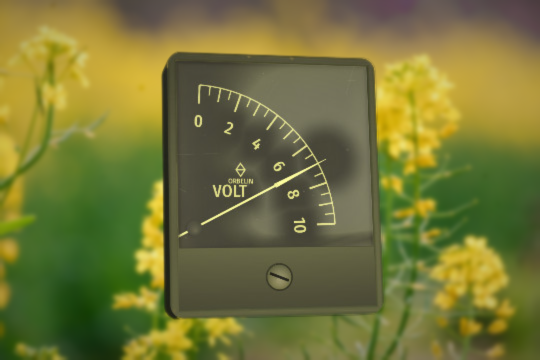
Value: value=7 unit=V
